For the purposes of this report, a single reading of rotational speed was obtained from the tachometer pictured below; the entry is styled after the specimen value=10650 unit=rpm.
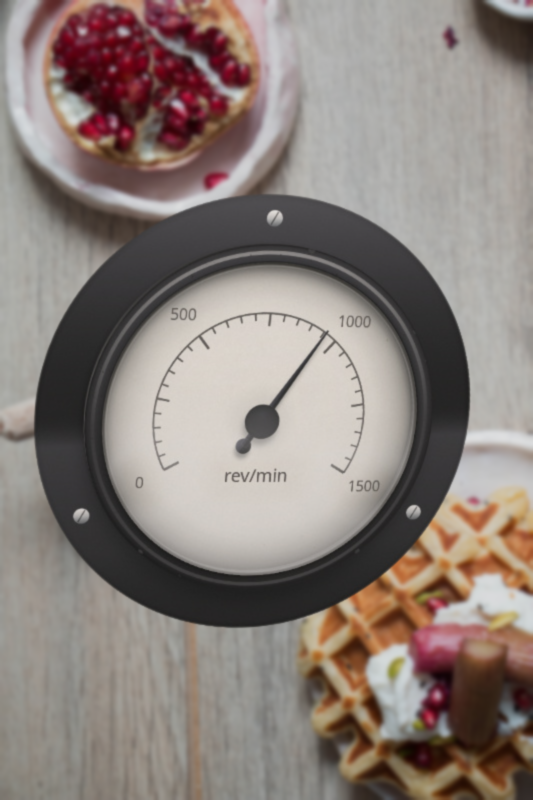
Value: value=950 unit=rpm
